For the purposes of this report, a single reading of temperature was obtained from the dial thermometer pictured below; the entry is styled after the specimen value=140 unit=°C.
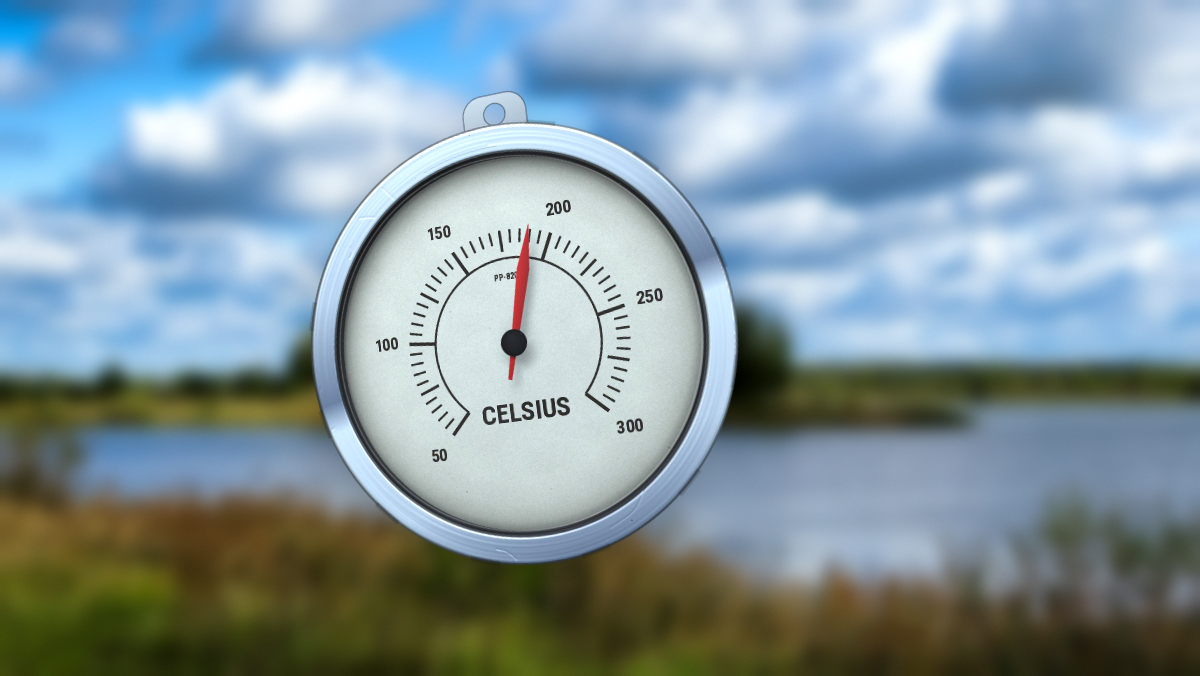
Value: value=190 unit=°C
